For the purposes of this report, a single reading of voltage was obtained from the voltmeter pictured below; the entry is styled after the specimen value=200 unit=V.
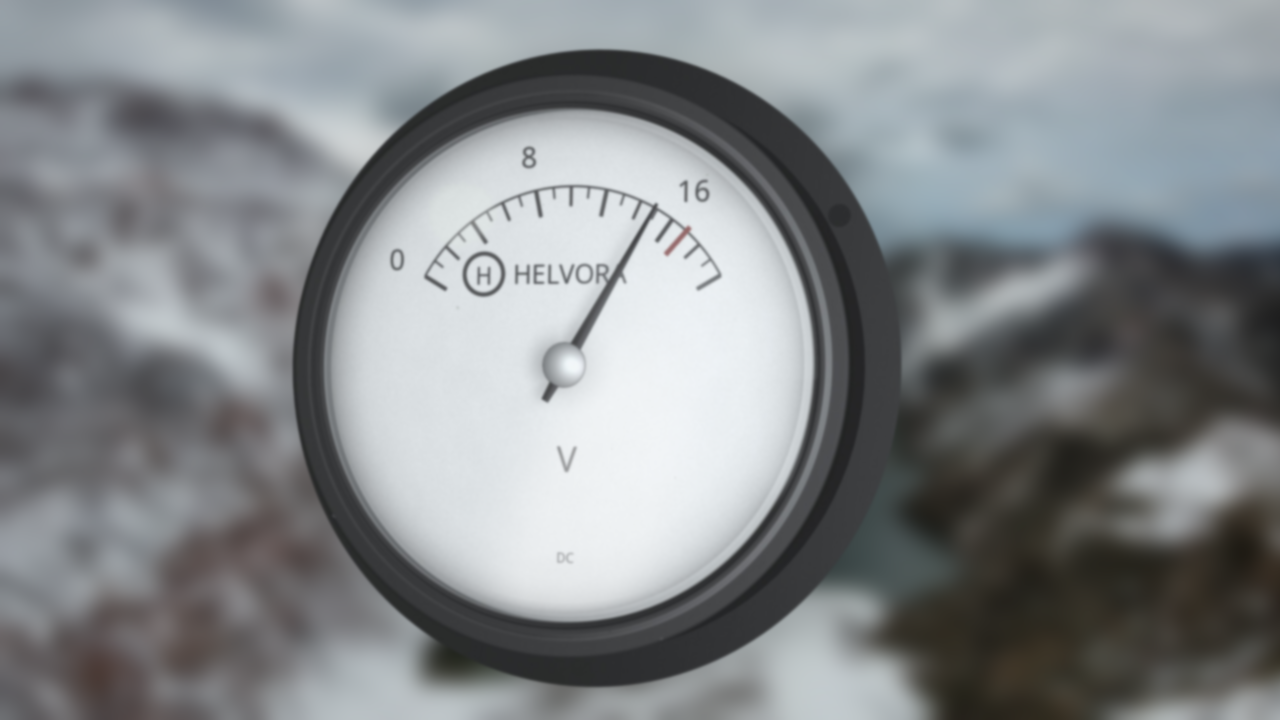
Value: value=15 unit=V
